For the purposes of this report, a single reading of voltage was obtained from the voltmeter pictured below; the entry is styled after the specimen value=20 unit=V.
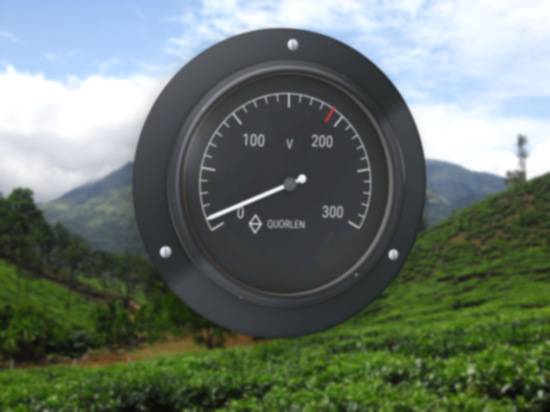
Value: value=10 unit=V
